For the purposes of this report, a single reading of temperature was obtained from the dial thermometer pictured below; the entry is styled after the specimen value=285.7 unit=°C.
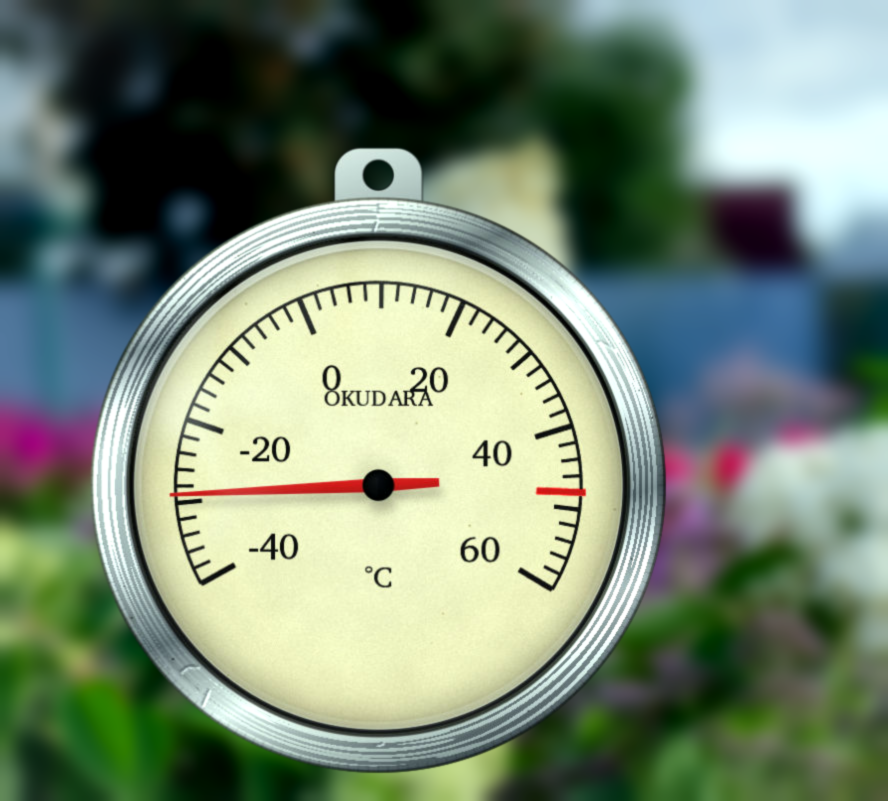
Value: value=-29 unit=°C
